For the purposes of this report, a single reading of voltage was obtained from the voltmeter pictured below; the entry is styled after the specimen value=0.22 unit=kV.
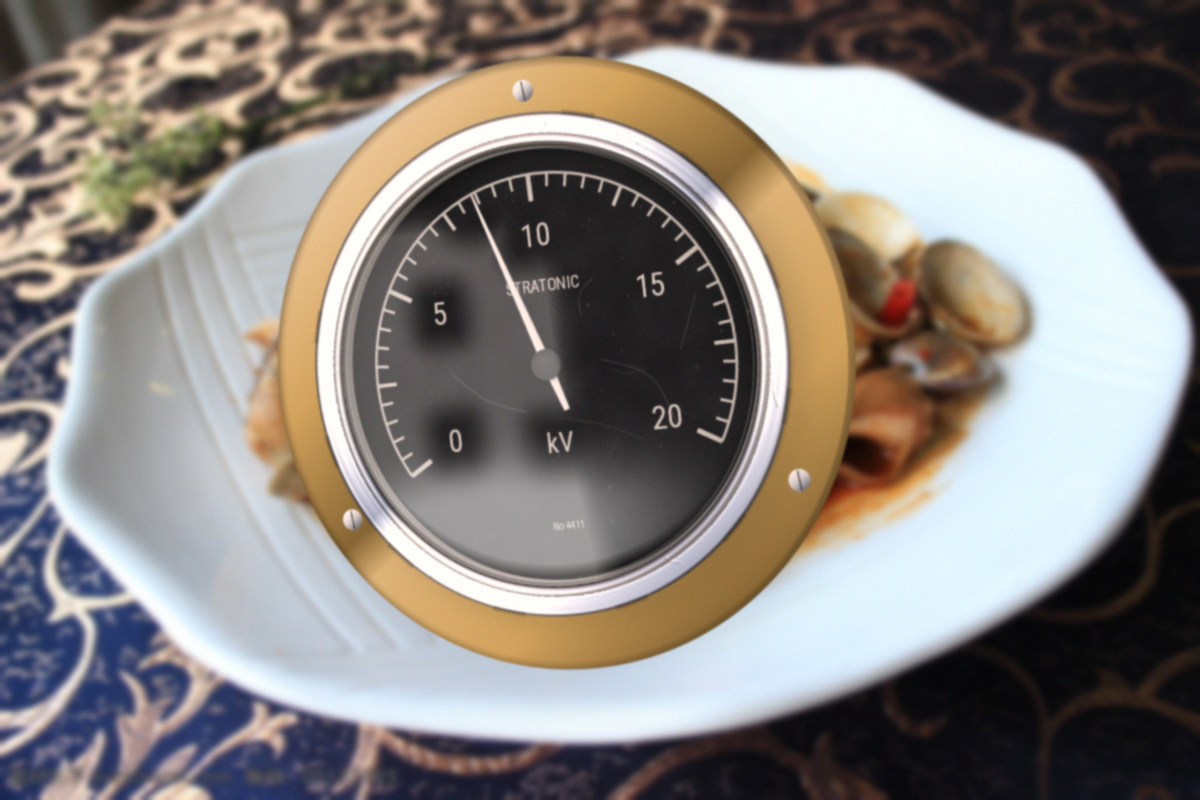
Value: value=8.5 unit=kV
